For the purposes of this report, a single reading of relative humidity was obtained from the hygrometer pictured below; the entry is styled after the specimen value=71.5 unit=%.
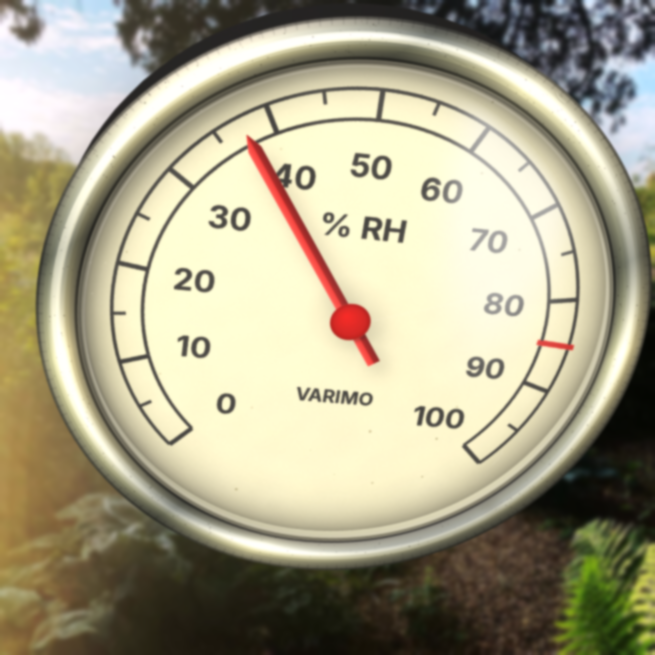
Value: value=37.5 unit=%
